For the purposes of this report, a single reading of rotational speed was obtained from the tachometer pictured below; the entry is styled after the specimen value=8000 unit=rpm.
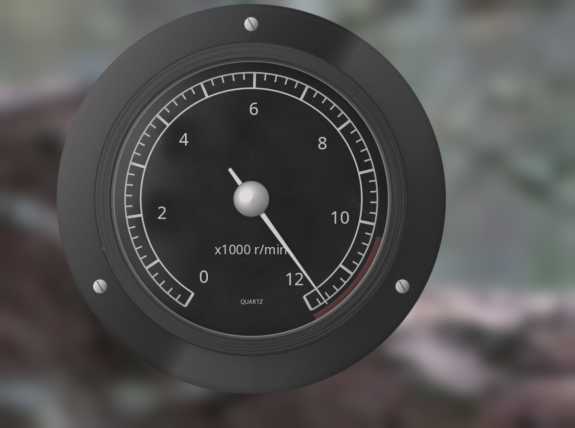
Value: value=11700 unit=rpm
